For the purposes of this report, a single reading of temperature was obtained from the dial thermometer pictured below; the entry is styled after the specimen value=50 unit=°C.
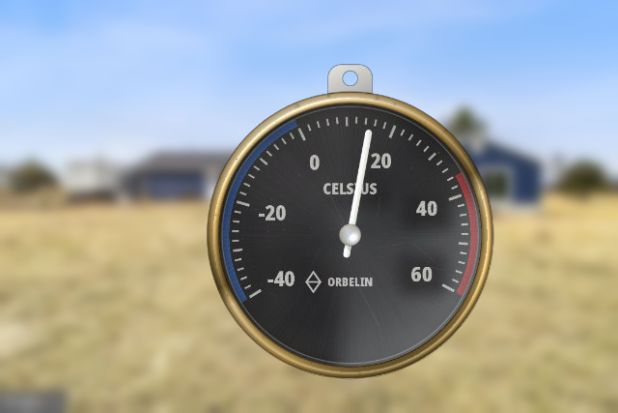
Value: value=15 unit=°C
